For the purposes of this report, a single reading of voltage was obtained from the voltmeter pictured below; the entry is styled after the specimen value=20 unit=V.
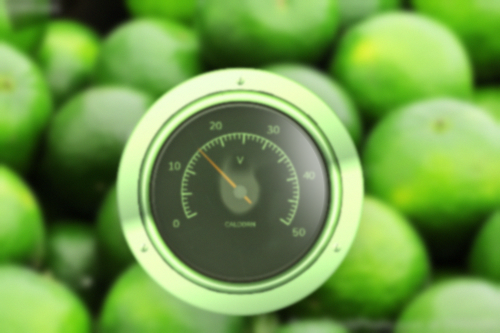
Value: value=15 unit=V
